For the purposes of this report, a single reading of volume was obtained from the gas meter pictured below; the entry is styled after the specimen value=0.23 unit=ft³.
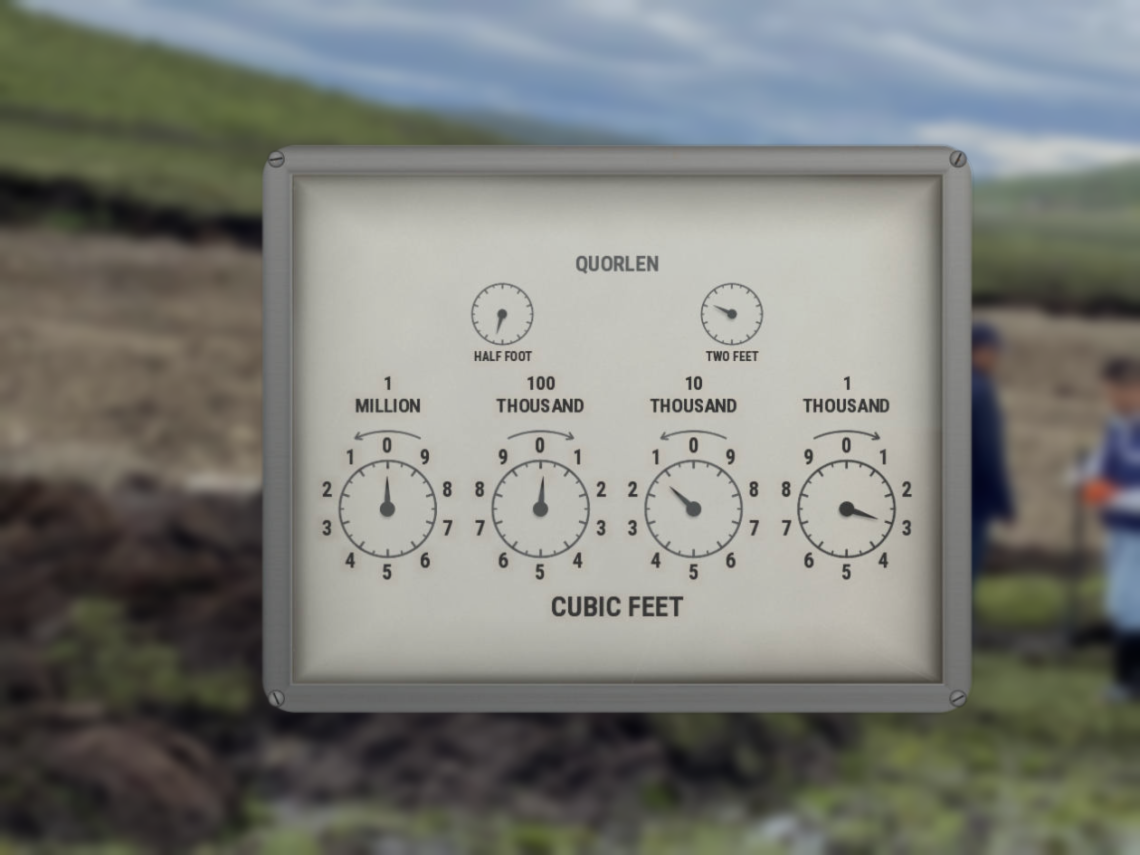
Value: value=1300 unit=ft³
